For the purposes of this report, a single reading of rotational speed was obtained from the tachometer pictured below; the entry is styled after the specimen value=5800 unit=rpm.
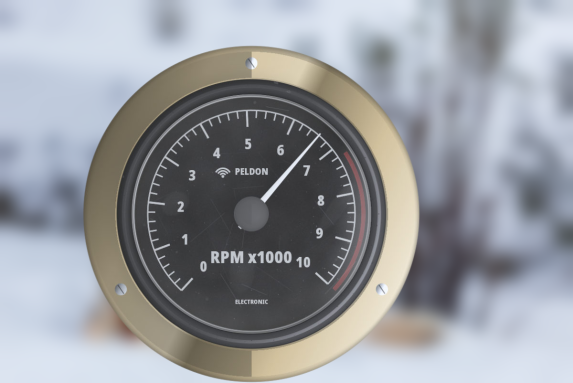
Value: value=6600 unit=rpm
